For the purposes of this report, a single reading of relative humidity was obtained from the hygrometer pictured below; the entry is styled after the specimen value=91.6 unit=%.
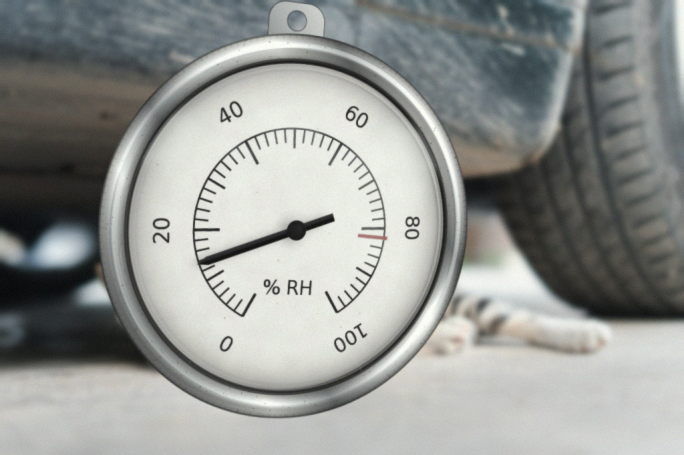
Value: value=14 unit=%
